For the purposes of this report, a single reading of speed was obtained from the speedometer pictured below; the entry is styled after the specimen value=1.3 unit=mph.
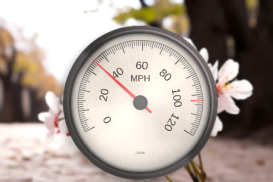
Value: value=35 unit=mph
